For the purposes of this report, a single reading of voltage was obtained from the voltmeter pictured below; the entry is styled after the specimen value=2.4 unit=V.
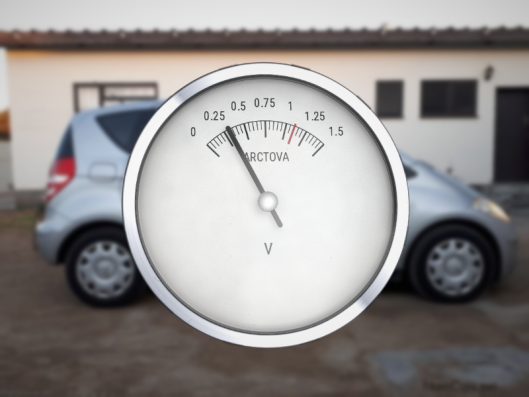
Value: value=0.3 unit=V
